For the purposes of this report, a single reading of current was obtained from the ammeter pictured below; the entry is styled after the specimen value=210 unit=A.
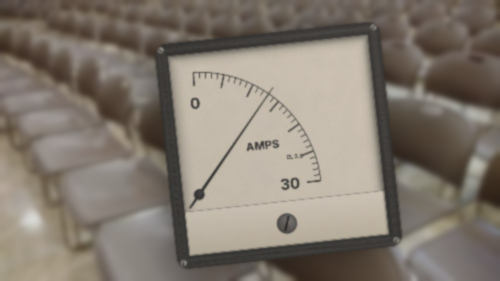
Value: value=13 unit=A
